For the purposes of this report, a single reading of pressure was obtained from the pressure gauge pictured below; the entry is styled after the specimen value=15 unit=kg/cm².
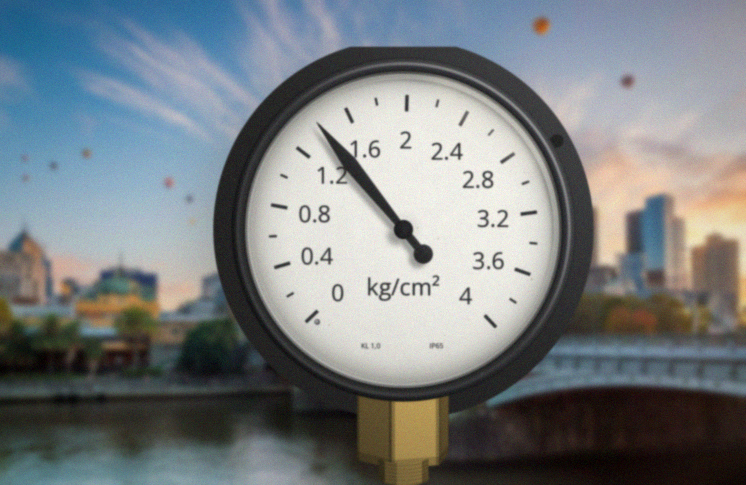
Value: value=1.4 unit=kg/cm²
